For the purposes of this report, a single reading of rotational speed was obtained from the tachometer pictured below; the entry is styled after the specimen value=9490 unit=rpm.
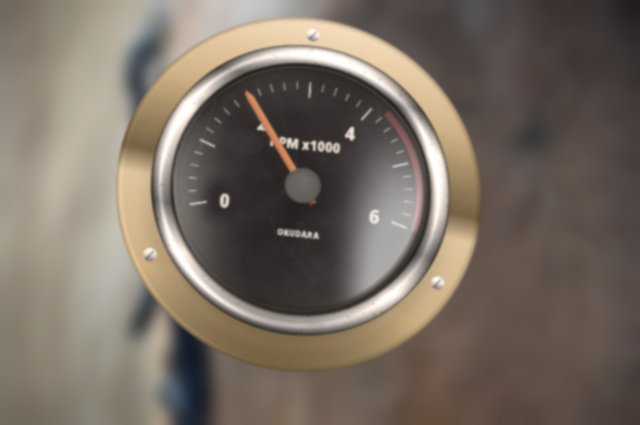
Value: value=2000 unit=rpm
